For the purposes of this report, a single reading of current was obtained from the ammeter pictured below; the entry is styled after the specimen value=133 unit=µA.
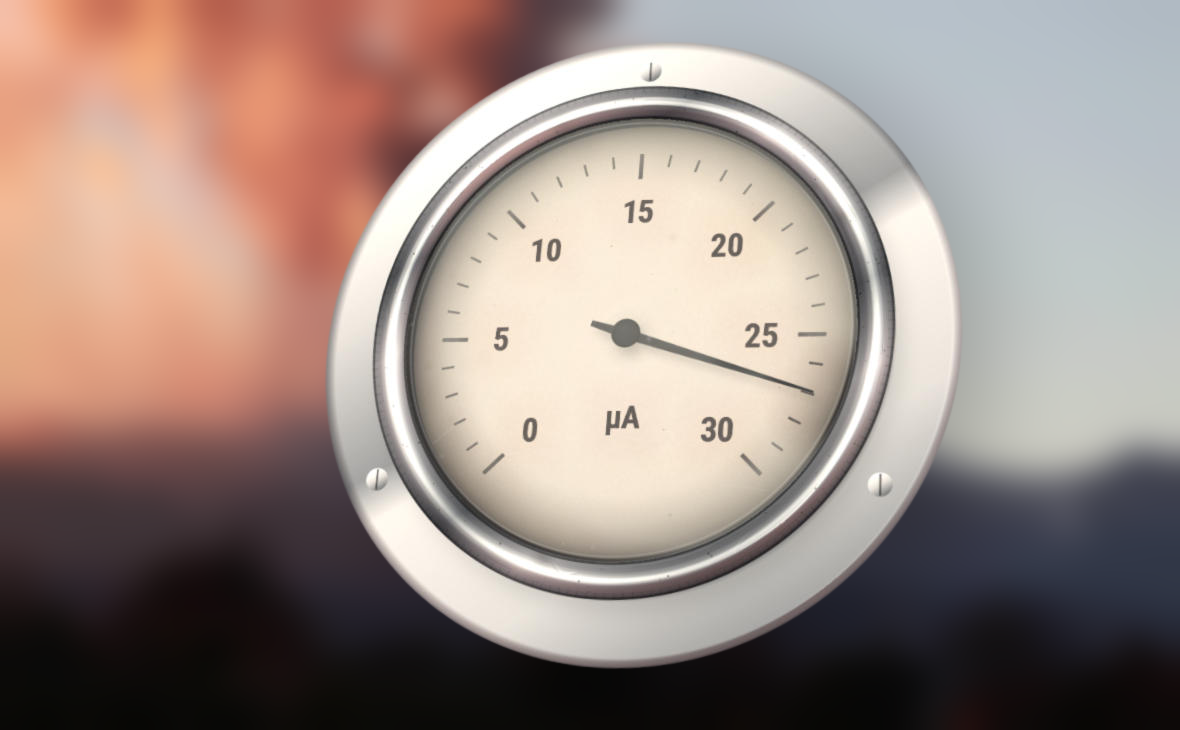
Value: value=27 unit=µA
